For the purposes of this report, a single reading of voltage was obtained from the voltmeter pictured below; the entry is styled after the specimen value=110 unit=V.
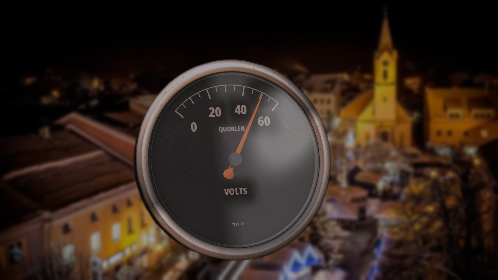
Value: value=50 unit=V
